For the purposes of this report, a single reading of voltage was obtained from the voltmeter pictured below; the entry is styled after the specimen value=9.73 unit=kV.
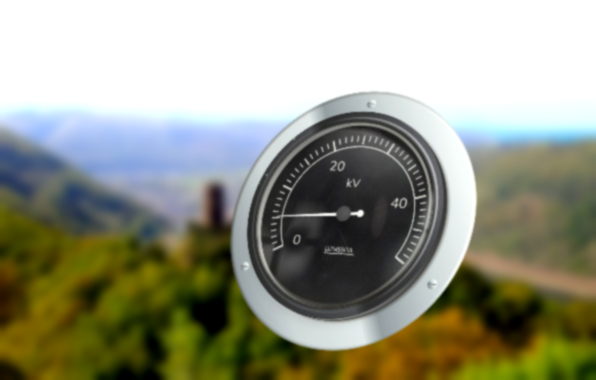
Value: value=5 unit=kV
